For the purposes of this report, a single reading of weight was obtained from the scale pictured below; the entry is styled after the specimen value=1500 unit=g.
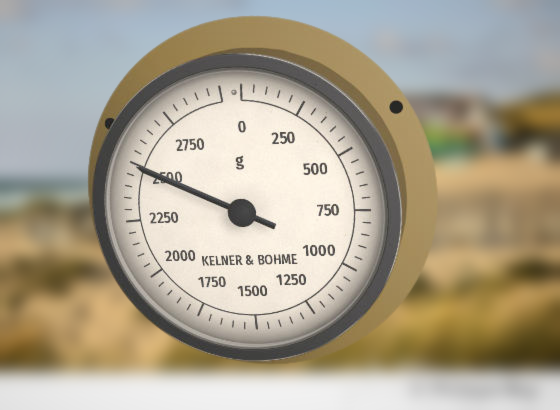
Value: value=2500 unit=g
